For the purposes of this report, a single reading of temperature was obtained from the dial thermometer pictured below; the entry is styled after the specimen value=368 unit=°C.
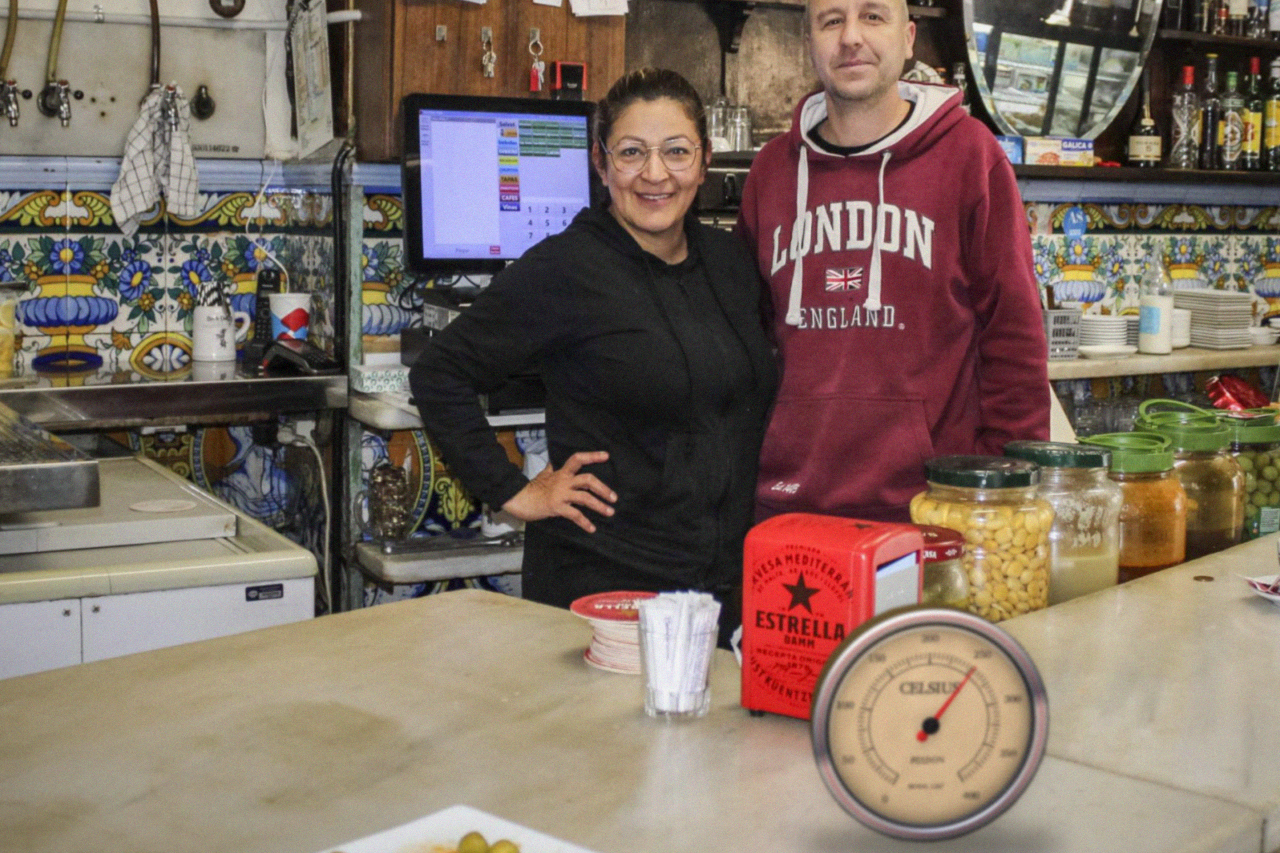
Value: value=250 unit=°C
